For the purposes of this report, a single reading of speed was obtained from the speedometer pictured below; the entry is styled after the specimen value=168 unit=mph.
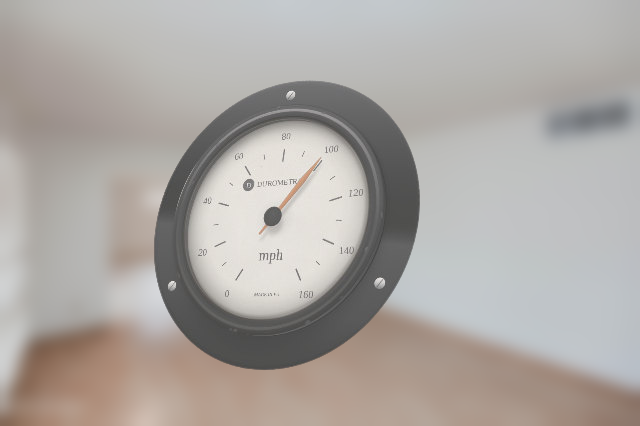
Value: value=100 unit=mph
